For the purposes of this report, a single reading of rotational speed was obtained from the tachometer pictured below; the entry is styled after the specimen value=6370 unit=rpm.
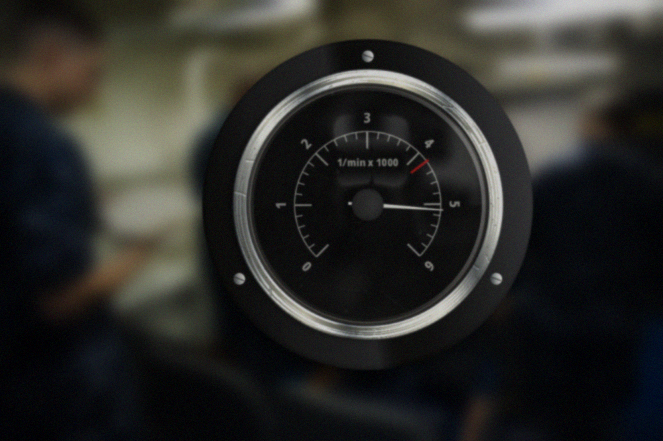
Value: value=5100 unit=rpm
